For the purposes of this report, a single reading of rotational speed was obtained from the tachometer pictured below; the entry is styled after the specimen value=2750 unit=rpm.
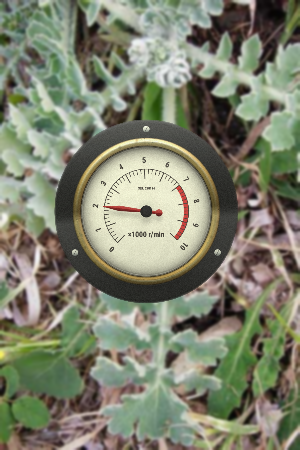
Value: value=2000 unit=rpm
